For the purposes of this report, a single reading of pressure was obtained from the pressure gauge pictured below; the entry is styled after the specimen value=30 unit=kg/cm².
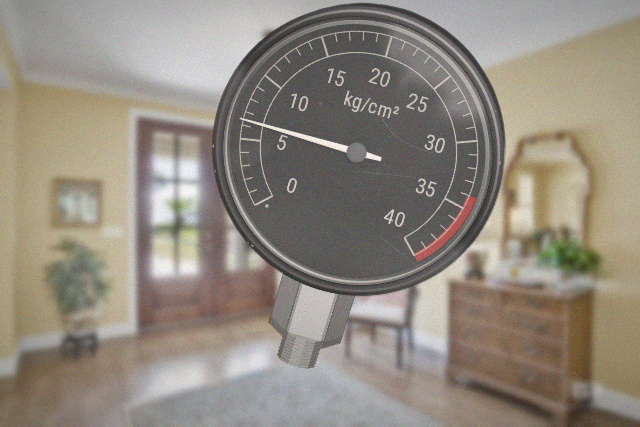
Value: value=6.5 unit=kg/cm²
